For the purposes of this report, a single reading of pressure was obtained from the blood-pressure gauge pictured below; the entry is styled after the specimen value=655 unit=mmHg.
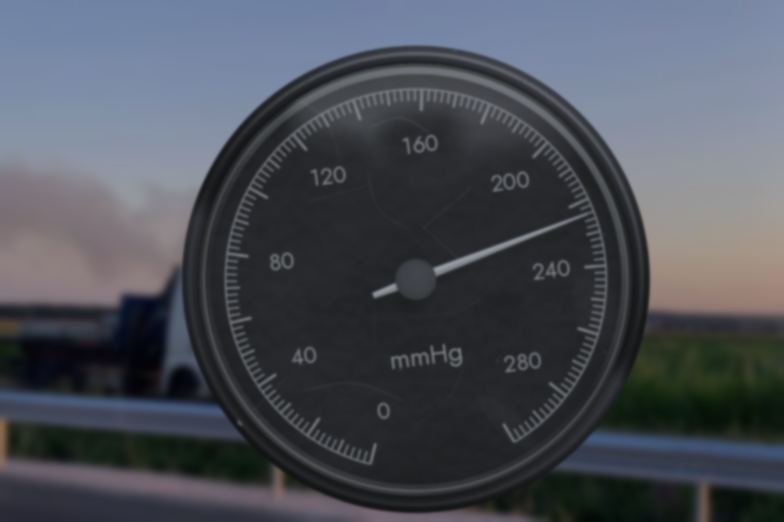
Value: value=224 unit=mmHg
